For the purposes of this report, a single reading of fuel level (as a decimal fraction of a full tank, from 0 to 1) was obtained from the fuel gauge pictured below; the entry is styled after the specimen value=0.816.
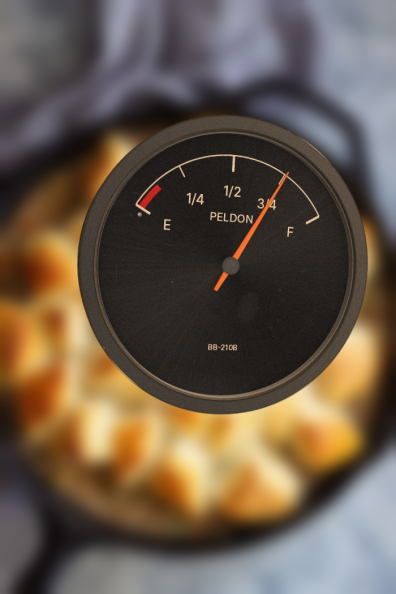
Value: value=0.75
